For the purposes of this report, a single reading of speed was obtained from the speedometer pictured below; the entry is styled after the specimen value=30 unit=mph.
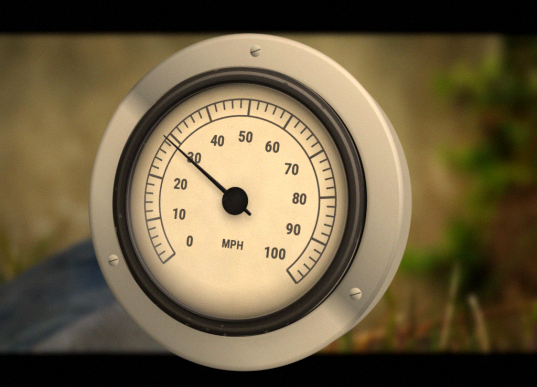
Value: value=29 unit=mph
